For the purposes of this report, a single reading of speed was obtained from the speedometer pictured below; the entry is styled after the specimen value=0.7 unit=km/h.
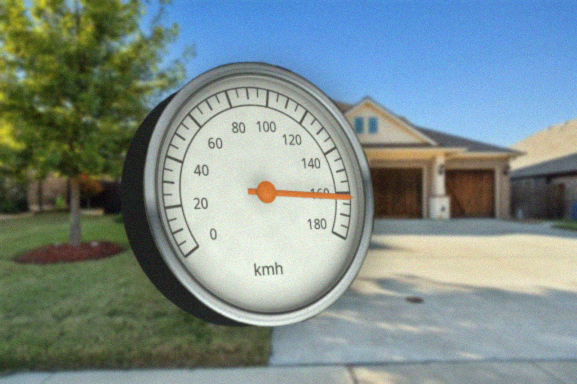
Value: value=162.5 unit=km/h
